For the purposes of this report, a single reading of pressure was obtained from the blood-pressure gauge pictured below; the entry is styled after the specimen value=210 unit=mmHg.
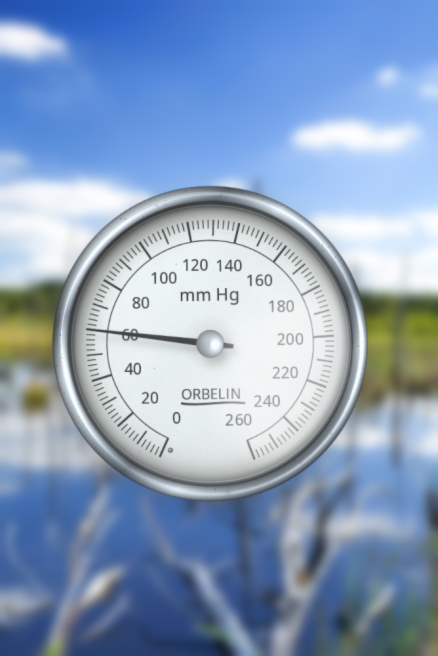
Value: value=60 unit=mmHg
